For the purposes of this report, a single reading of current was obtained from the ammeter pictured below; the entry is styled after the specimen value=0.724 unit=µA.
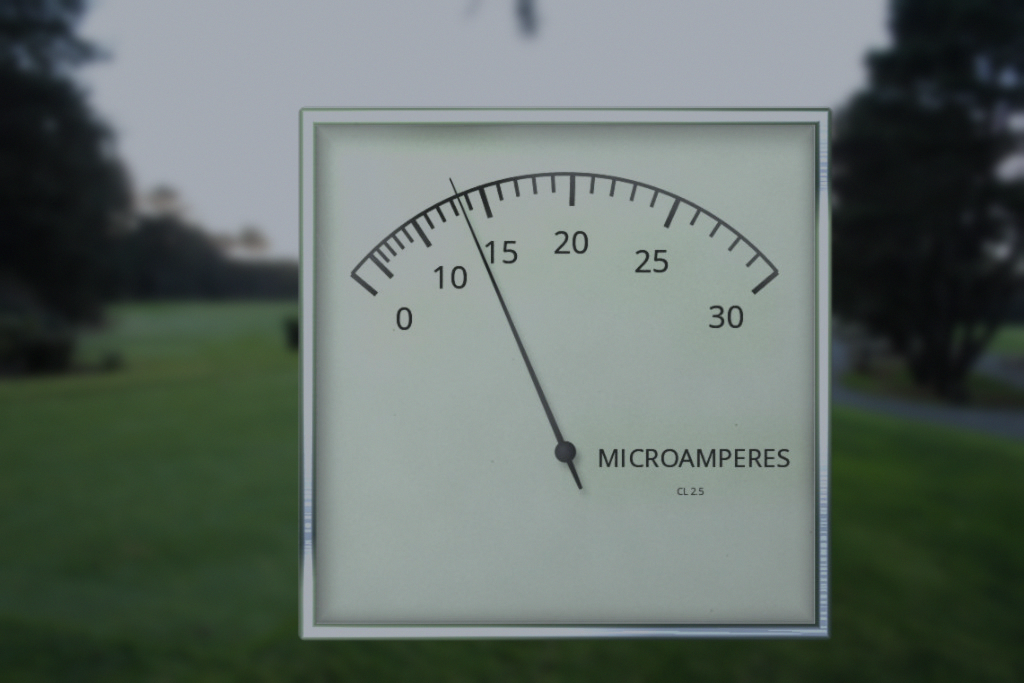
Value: value=13.5 unit=µA
